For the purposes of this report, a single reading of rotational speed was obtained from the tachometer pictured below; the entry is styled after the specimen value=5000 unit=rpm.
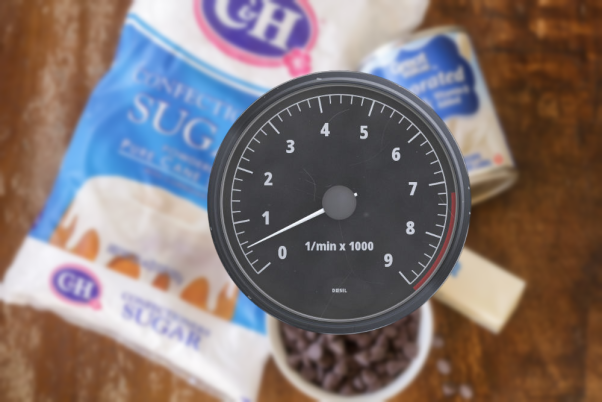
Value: value=500 unit=rpm
